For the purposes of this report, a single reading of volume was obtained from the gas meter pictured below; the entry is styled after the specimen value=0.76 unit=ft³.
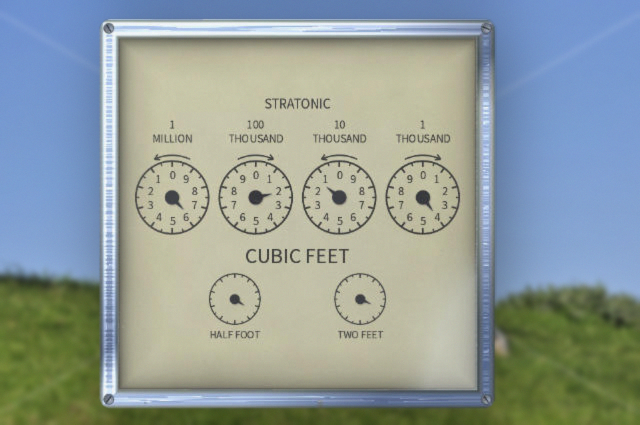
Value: value=621400 unit=ft³
